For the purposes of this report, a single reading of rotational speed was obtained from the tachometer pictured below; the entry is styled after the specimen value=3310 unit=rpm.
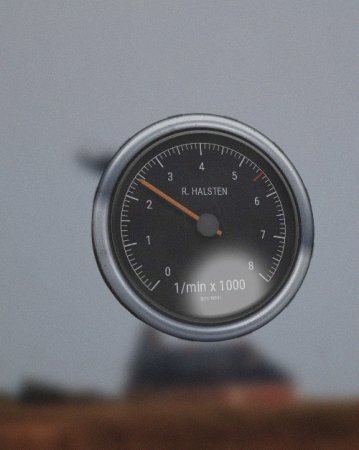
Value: value=2400 unit=rpm
